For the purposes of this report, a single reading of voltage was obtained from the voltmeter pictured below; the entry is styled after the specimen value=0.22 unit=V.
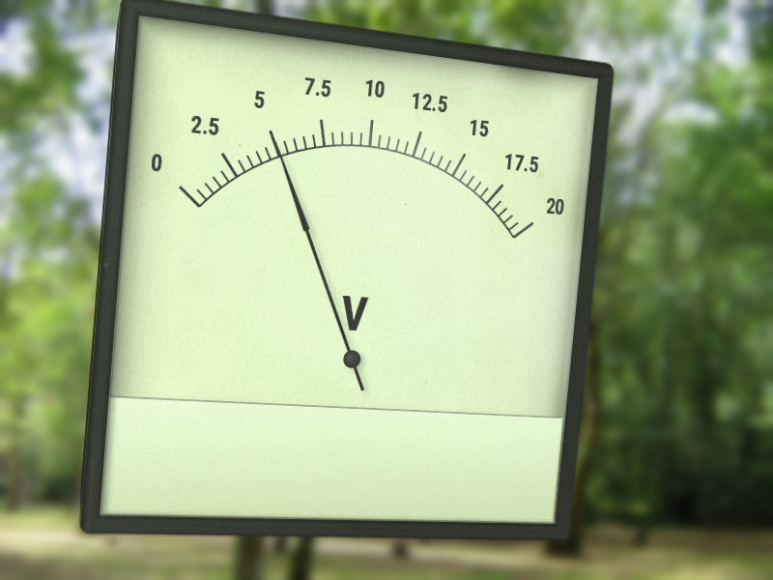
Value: value=5 unit=V
